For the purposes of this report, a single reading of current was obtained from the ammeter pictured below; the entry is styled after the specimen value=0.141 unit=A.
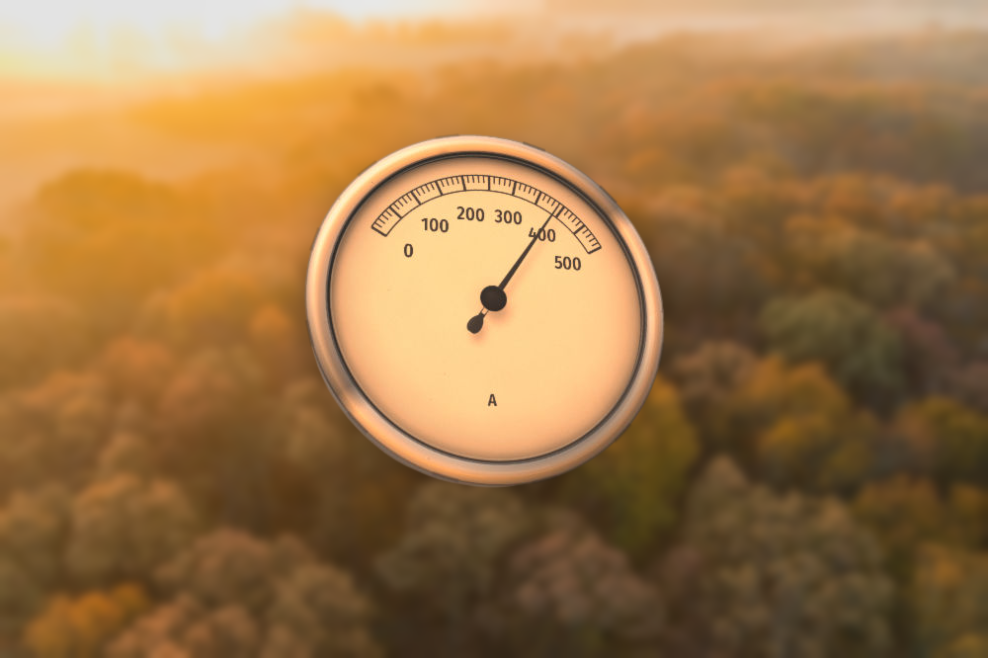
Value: value=390 unit=A
